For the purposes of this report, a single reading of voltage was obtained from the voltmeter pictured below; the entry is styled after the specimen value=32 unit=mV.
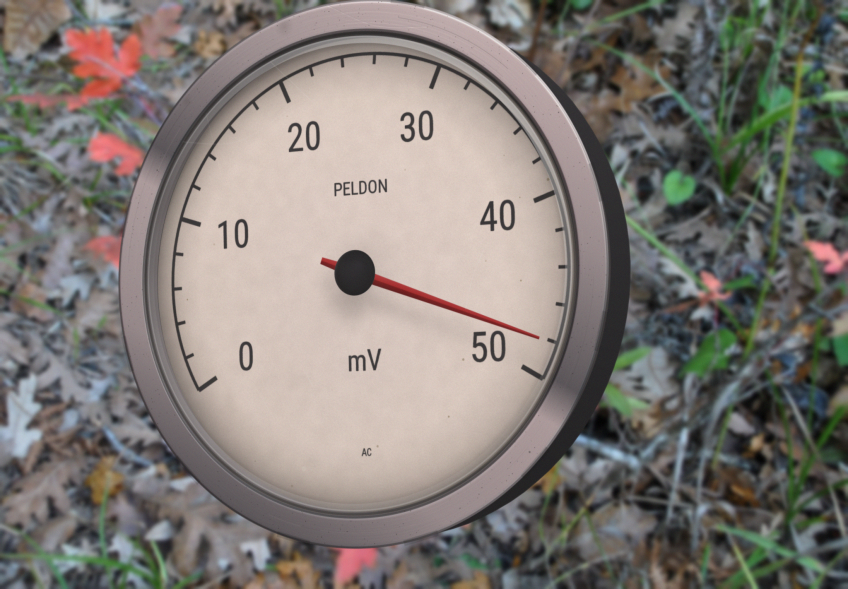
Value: value=48 unit=mV
